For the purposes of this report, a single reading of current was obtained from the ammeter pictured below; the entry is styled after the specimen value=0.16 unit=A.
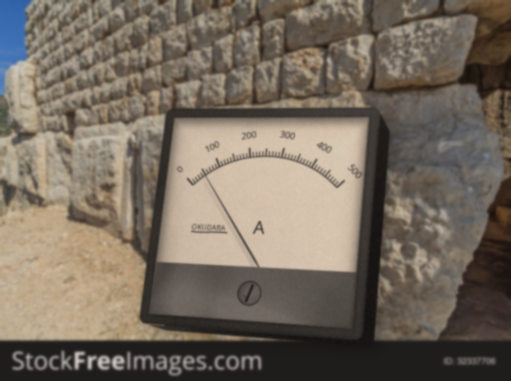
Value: value=50 unit=A
